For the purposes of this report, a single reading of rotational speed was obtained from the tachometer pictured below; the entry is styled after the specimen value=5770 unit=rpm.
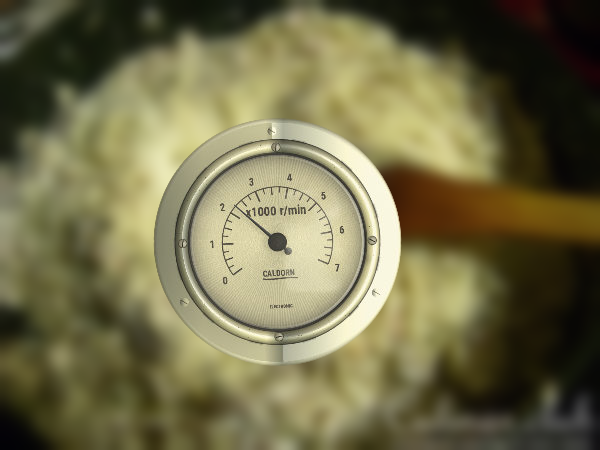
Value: value=2250 unit=rpm
